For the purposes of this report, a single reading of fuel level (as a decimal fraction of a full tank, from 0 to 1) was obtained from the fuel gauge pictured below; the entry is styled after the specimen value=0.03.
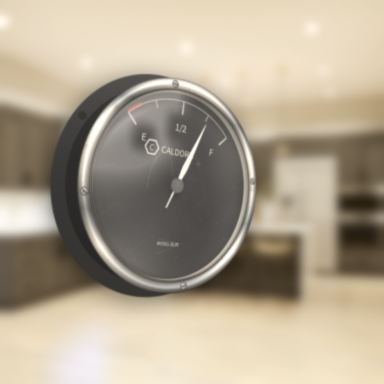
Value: value=0.75
